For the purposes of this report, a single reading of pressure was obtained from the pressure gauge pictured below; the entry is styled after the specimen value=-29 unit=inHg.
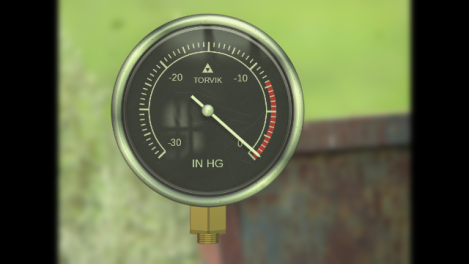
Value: value=-0.5 unit=inHg
